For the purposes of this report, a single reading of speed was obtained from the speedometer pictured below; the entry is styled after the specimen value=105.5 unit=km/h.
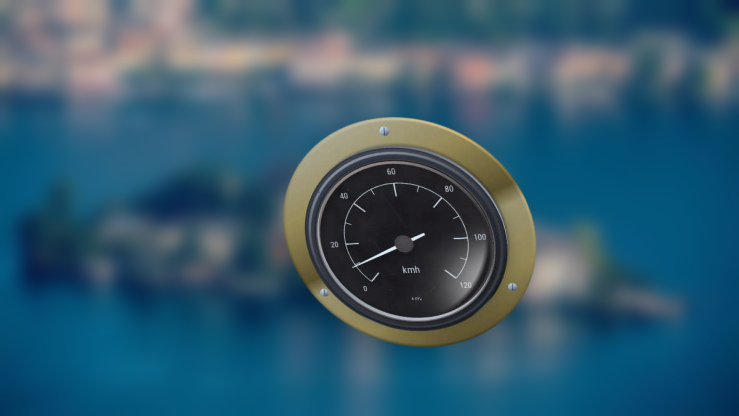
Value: value=10 unit=km/h
